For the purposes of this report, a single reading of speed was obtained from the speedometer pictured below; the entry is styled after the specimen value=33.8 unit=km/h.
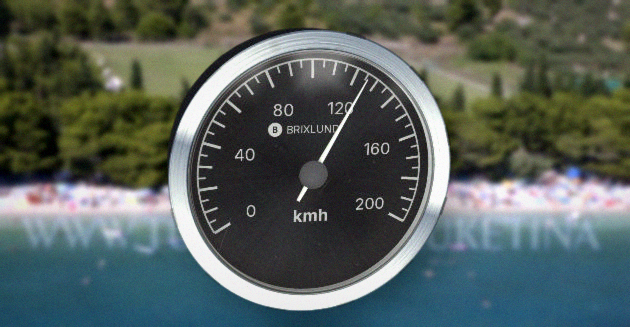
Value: value=125 unit=km/h
